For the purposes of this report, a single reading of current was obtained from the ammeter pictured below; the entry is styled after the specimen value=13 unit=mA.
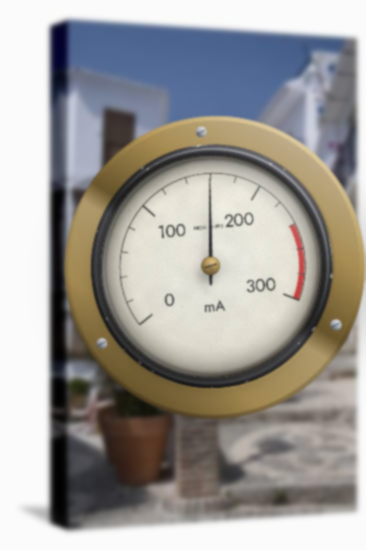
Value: value=160 unit=mA
